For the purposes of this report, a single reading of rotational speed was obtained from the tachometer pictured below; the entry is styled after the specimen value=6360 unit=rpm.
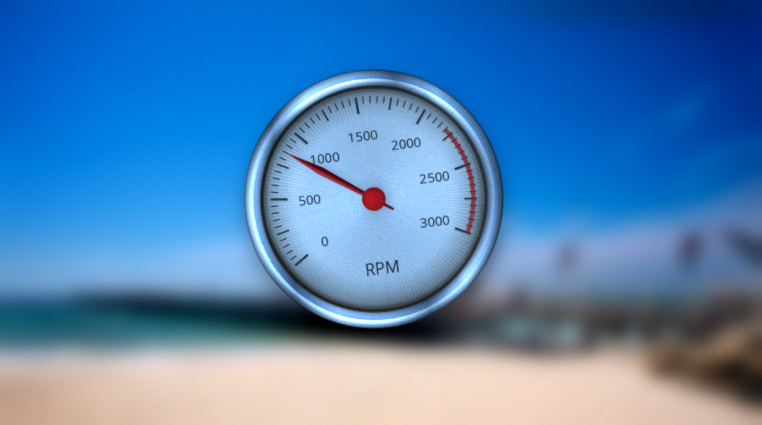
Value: value=850 unit=rpm
